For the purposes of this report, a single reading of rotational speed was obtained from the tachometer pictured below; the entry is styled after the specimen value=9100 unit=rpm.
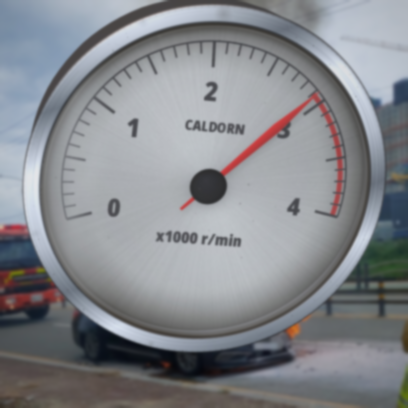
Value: value=2900 unit=rpm
